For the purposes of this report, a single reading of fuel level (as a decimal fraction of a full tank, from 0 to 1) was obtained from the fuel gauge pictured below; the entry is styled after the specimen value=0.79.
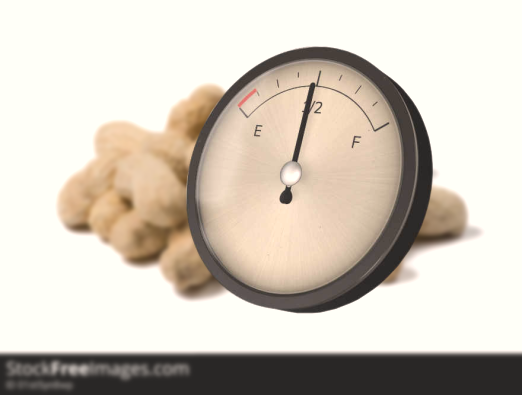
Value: value=0.5
